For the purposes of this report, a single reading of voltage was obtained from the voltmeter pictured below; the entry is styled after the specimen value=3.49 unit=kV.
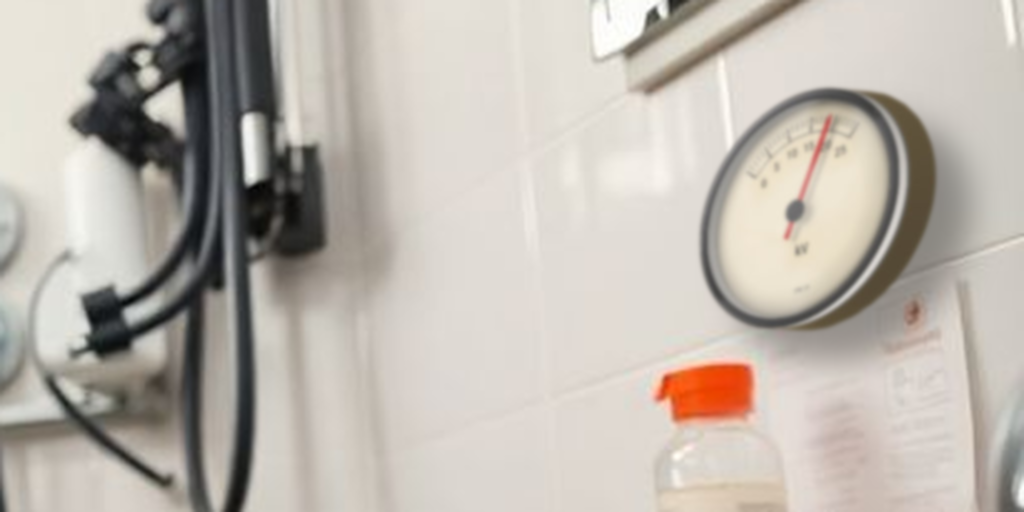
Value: value=20 unit=kV
